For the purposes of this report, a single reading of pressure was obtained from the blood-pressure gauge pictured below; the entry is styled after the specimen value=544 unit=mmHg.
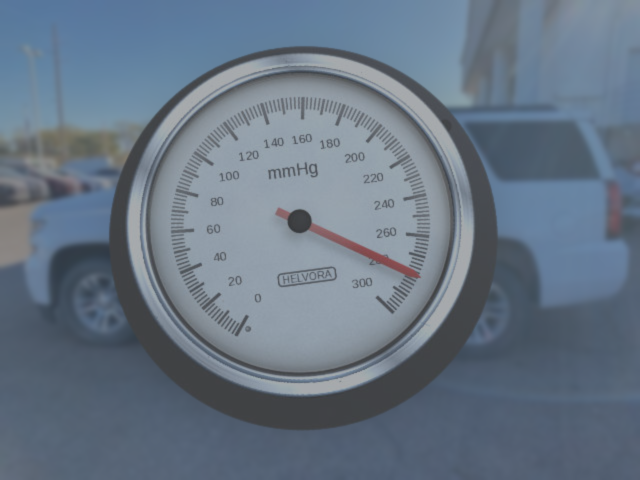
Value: value=280 unit=mmHg
